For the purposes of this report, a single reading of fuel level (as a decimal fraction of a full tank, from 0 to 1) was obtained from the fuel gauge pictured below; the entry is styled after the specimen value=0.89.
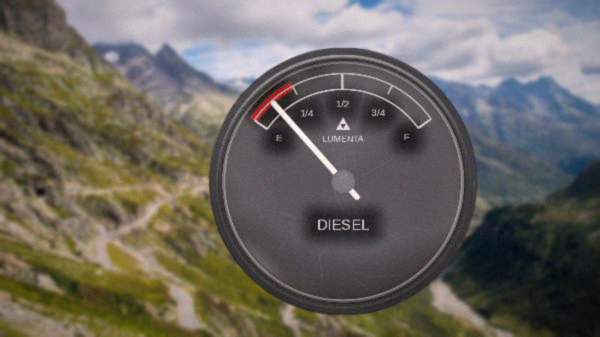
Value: value=0.125
